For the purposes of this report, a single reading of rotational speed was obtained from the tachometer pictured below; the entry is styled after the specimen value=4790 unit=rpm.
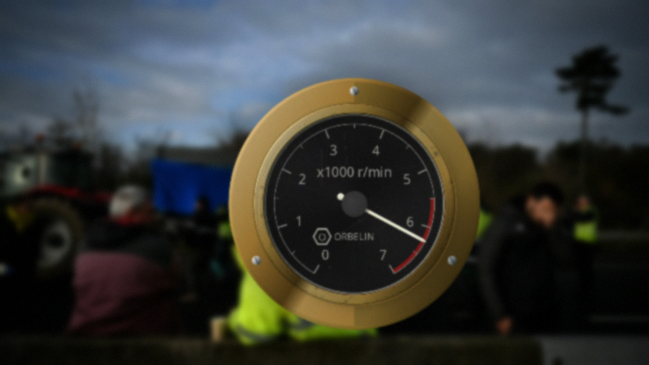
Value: value=6250 unit=rpm
